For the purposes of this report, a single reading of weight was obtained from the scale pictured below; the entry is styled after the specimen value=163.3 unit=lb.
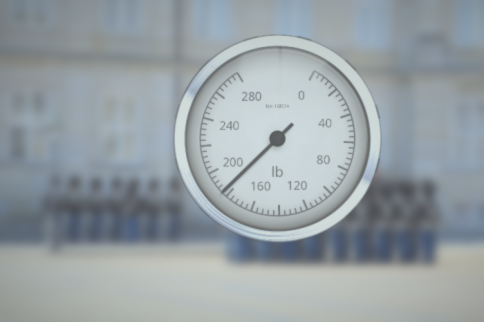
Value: value=184 unit=lb
